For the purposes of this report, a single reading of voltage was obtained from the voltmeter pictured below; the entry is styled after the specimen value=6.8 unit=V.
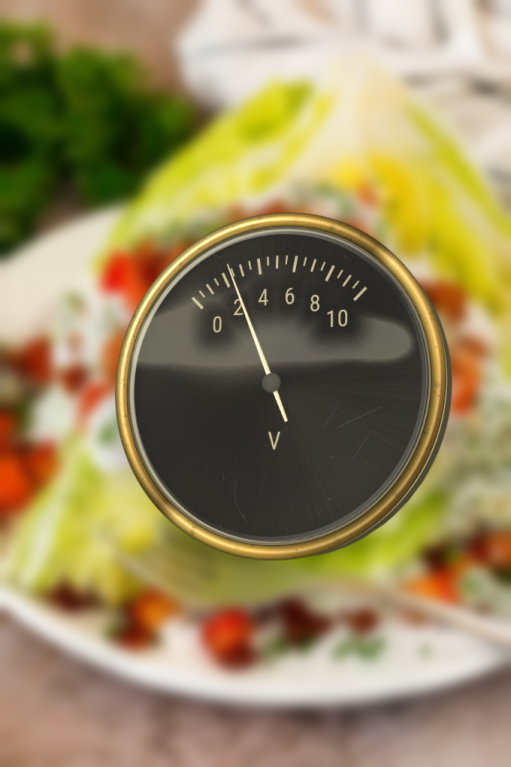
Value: value=2.5 unit=V
